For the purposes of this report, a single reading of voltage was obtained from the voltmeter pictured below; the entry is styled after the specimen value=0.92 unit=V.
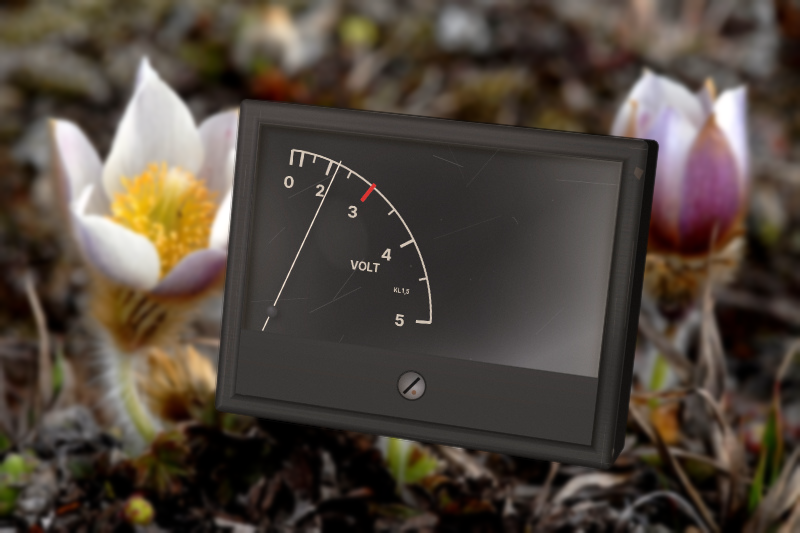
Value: value=2.25 unit=V
